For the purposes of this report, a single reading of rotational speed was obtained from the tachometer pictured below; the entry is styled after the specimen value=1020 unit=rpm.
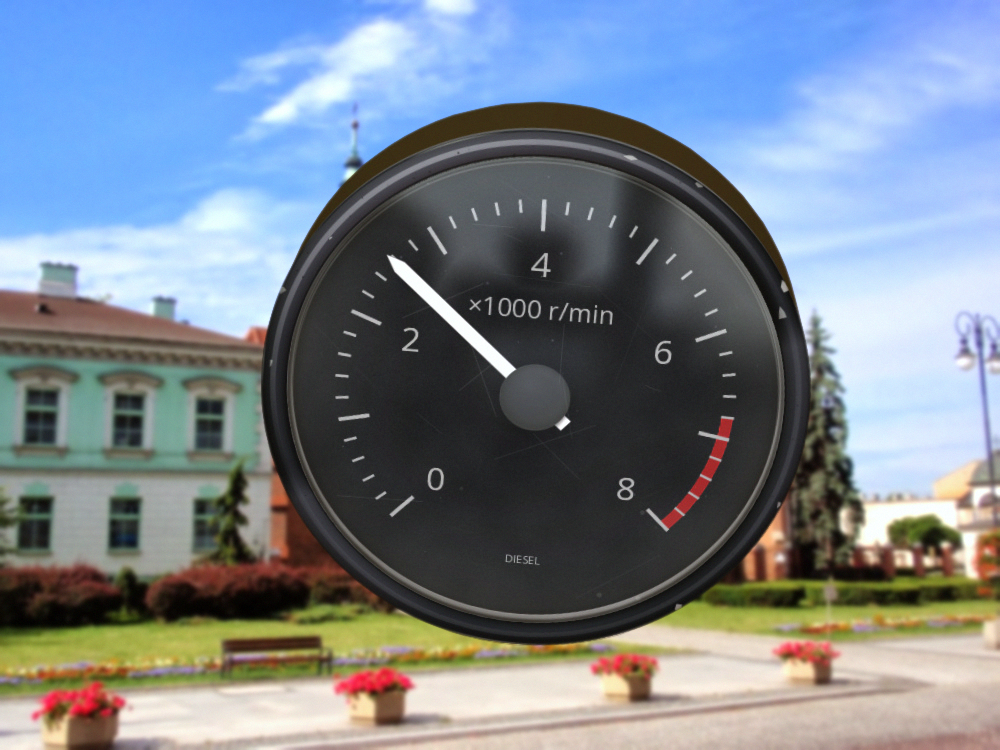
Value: value=2600 unit=rpm
